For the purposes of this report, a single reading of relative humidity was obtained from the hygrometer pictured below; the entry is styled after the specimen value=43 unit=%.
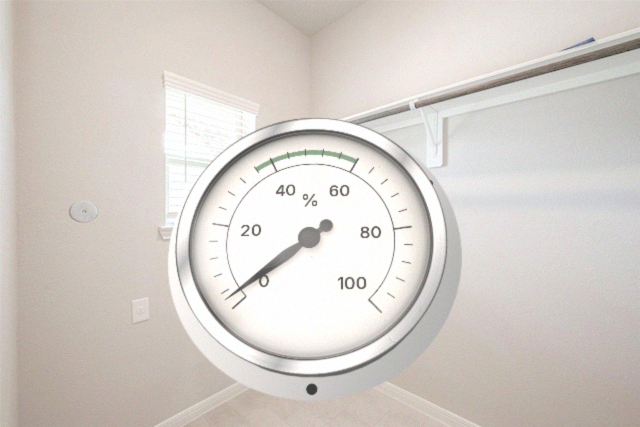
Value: value=2 unit=%
